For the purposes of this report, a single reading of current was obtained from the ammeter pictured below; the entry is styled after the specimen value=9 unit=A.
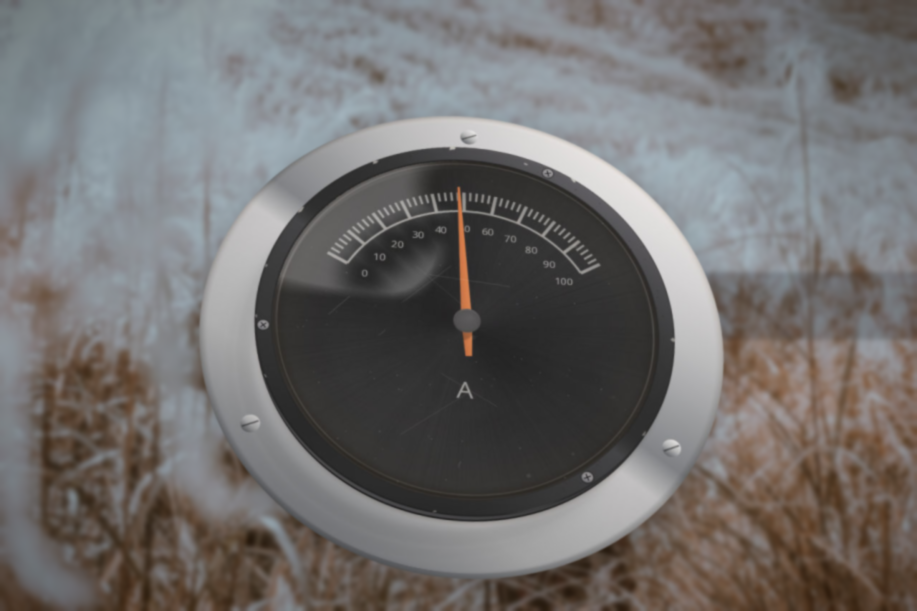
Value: value=48 unit=A
